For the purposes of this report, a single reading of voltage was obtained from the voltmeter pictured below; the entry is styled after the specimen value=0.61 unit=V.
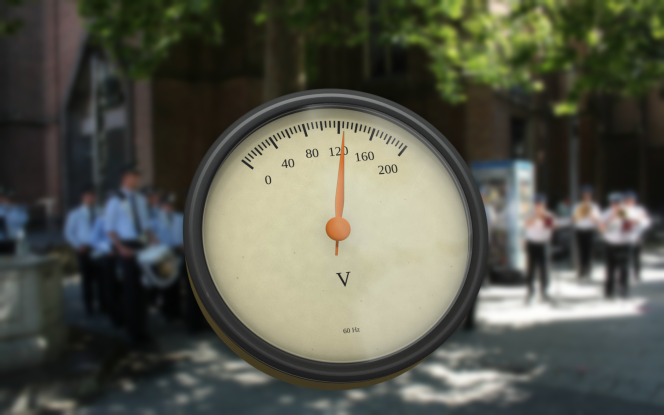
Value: value=125 unit=V
